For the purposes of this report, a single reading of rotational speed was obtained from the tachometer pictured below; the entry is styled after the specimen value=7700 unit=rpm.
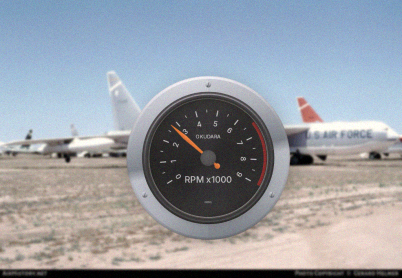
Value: value=2750 unit=rpm
